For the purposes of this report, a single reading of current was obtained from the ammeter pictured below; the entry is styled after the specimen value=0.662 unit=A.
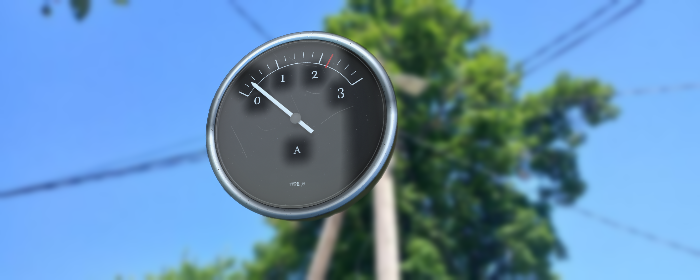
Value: value=0.3 unit=A
